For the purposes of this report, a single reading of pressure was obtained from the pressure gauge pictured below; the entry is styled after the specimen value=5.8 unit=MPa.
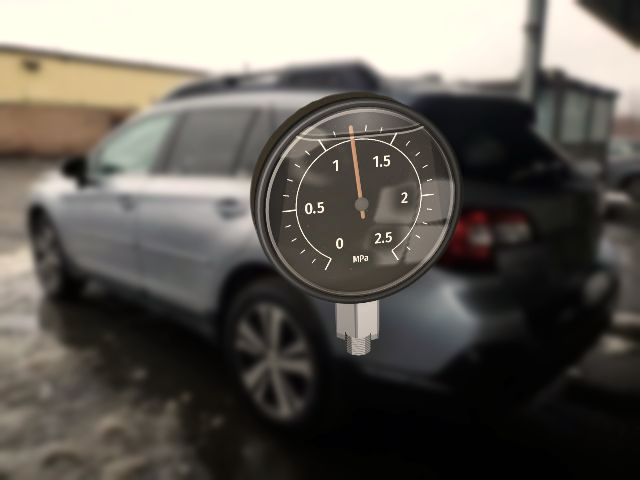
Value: value=1.2 unit=MPa
